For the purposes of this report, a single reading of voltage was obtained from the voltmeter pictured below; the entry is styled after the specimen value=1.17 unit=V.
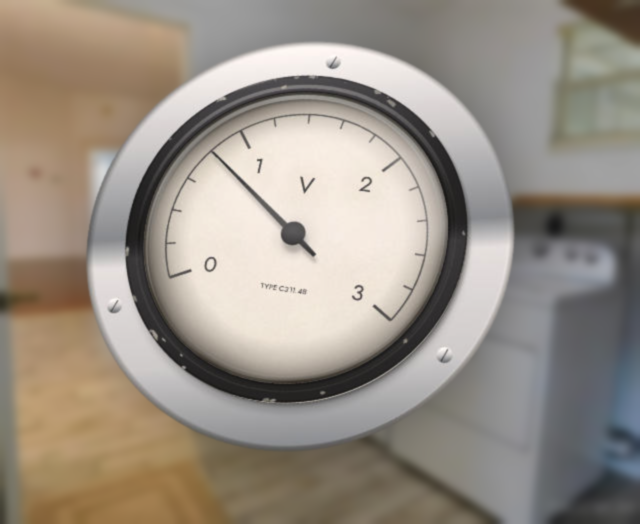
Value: value=0.8 unit=V
